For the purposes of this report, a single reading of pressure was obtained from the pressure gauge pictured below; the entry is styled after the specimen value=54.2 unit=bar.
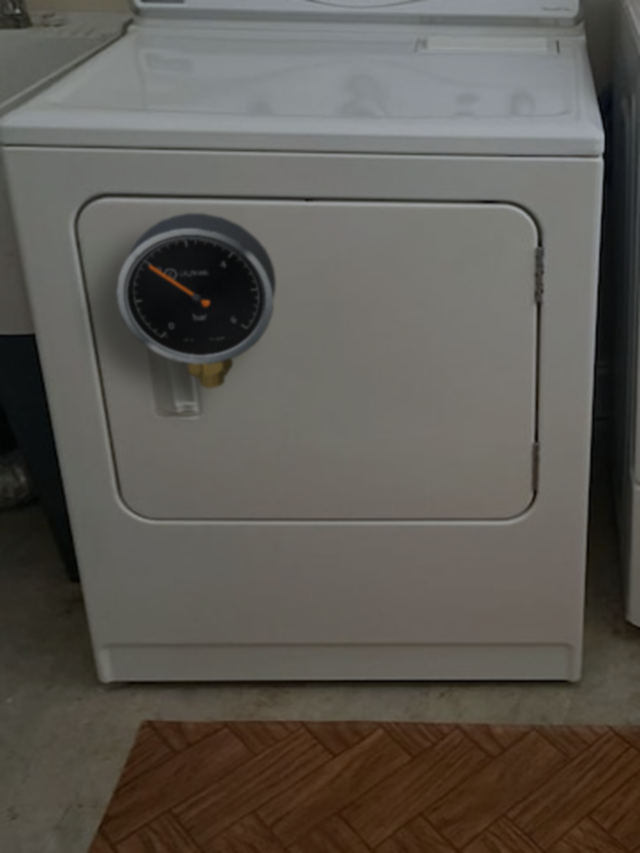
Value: value=2 unit=bar
